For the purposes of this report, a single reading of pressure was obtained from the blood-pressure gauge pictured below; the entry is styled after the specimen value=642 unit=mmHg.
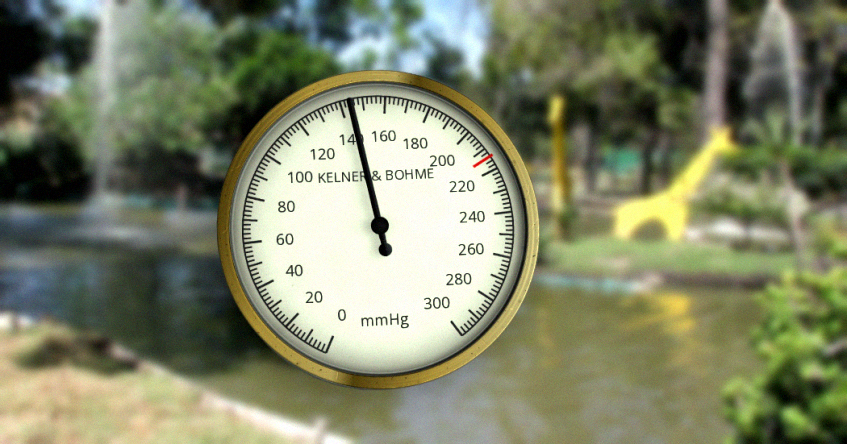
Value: value=144 unit=mmHg
